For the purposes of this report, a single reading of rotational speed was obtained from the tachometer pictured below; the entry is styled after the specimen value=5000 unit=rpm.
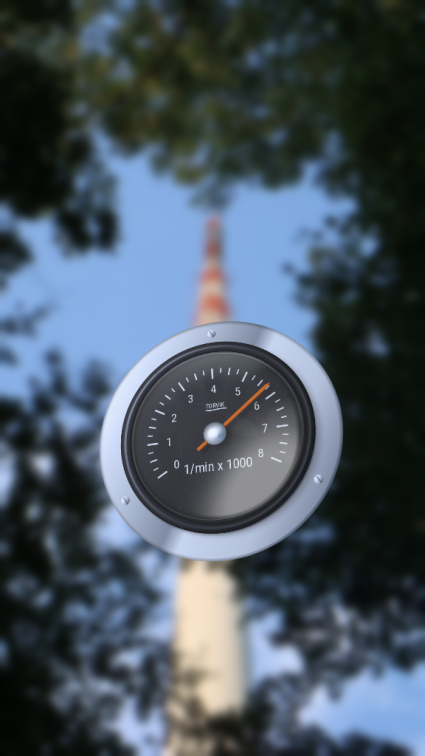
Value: value=5750 unit=rpm
